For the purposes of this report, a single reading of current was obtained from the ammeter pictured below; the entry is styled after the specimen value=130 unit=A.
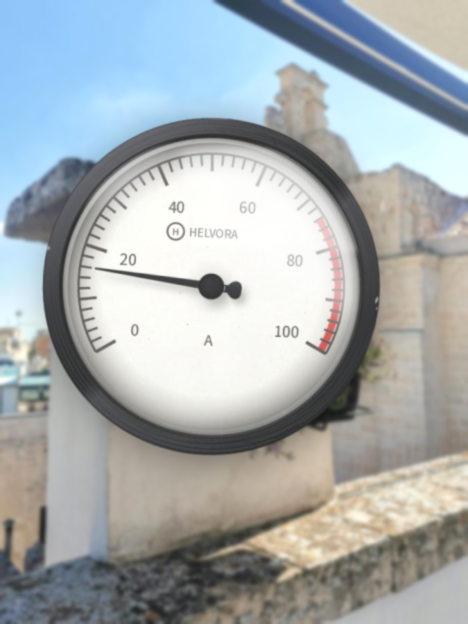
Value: value=16 unit=A
